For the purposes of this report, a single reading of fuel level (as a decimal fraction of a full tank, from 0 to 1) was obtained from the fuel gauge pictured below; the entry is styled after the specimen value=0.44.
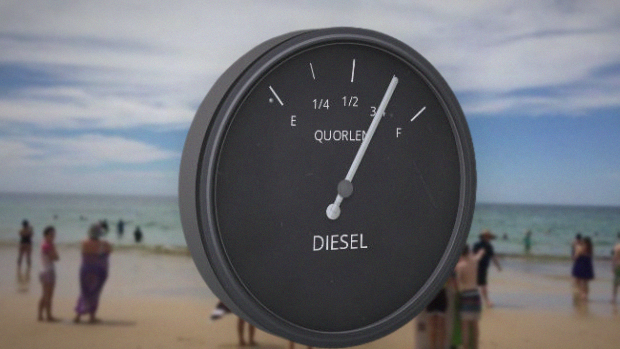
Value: value=0.75
